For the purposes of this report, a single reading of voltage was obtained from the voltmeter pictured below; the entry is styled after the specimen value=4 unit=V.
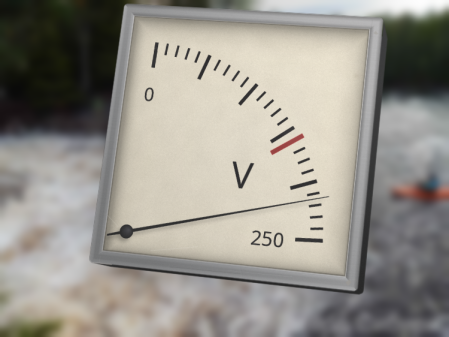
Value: value=215 unit=V
